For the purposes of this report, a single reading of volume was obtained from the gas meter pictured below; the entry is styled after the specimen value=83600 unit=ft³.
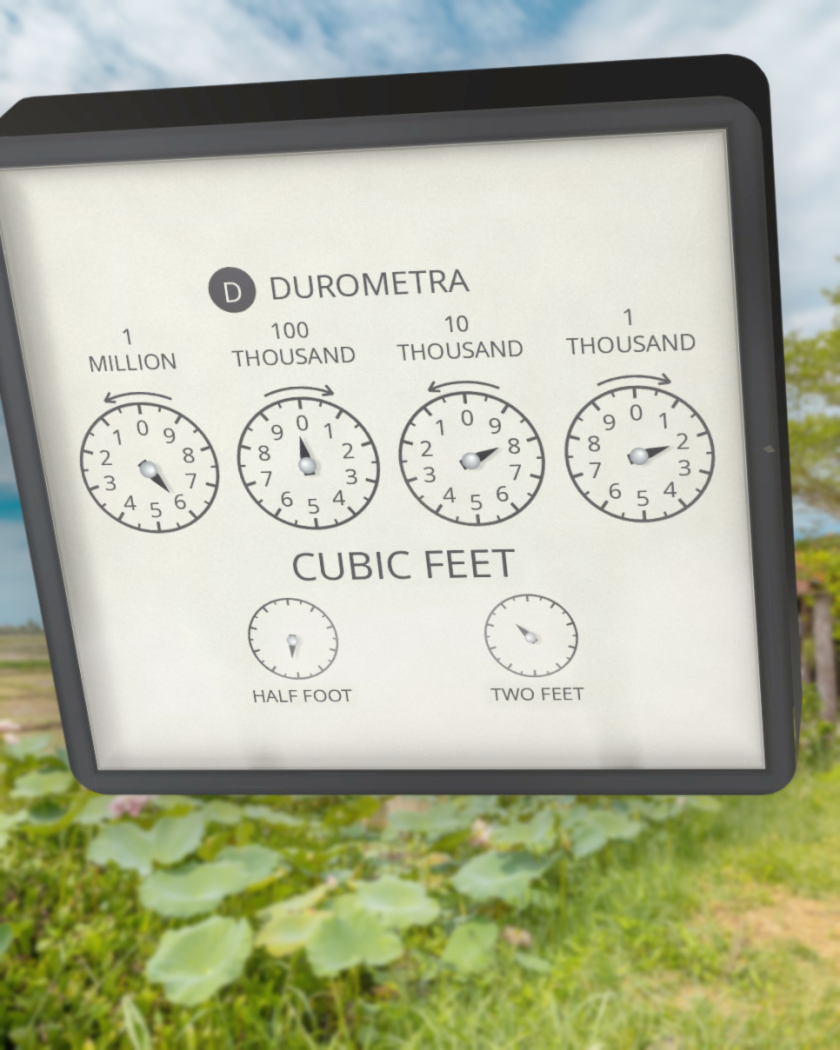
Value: value=598200 unit=ft³
